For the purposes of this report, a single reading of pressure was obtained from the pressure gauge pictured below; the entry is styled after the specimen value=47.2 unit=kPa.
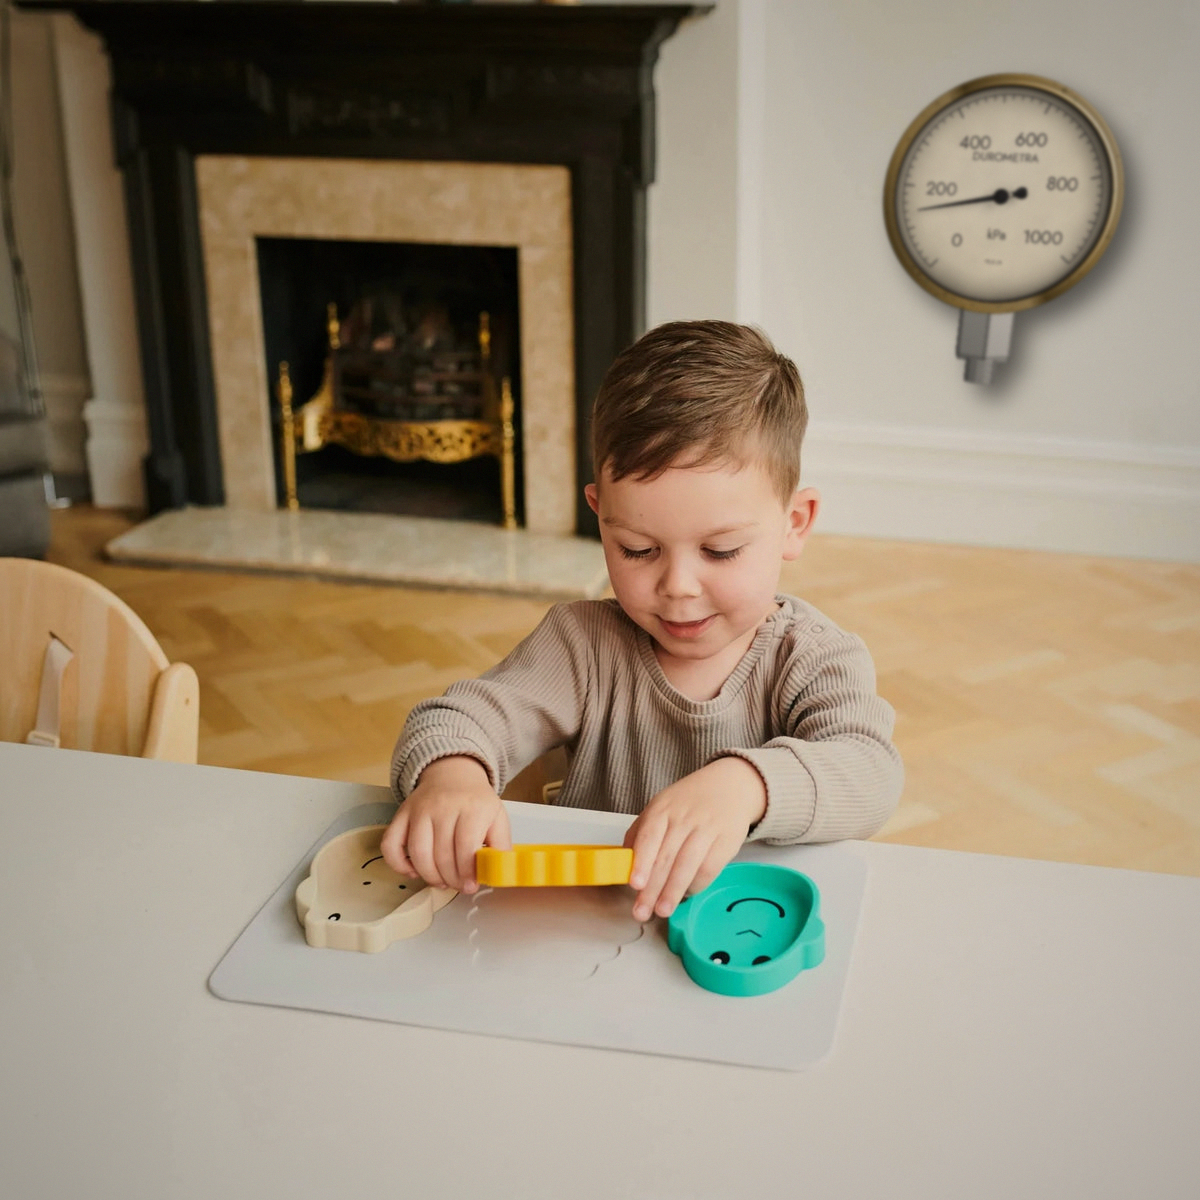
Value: value=140 unit=kPa
